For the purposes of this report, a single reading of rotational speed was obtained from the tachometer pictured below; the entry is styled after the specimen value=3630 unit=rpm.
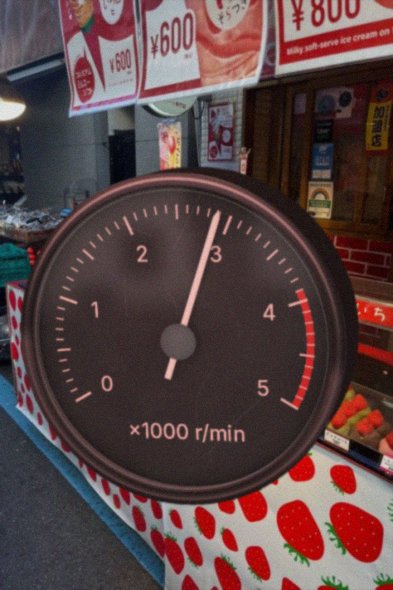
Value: value=2900 unit=rpm
